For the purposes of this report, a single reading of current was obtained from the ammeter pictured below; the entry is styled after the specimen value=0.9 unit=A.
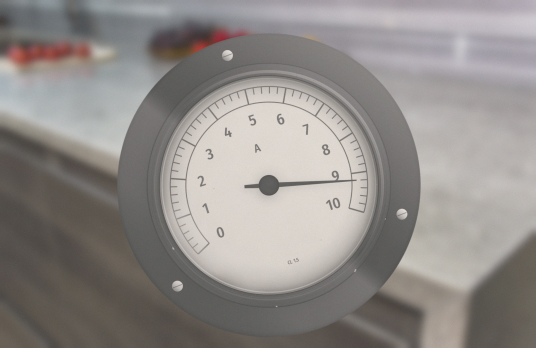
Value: value=9.2 unit=A
